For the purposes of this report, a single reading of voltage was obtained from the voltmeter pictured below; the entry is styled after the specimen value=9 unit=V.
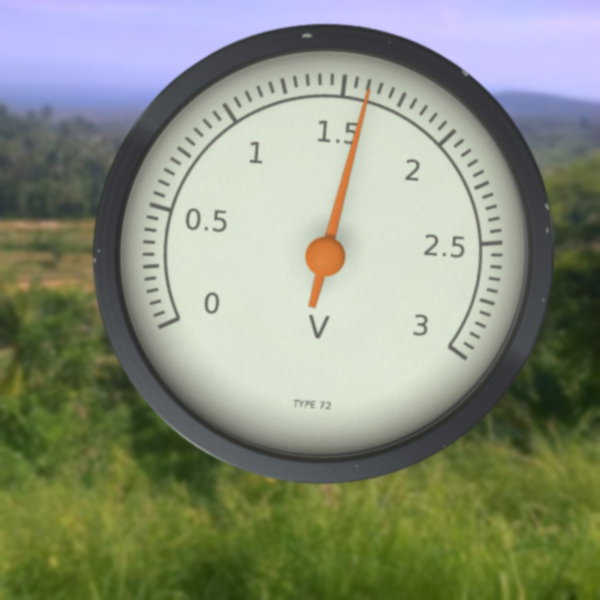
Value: value=1.6 unit=V
